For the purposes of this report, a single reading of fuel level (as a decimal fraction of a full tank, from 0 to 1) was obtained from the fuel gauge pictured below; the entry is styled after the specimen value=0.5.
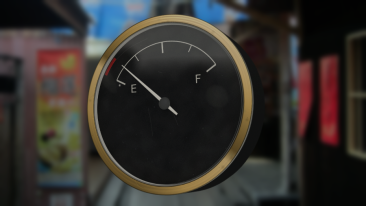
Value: value=0.125
